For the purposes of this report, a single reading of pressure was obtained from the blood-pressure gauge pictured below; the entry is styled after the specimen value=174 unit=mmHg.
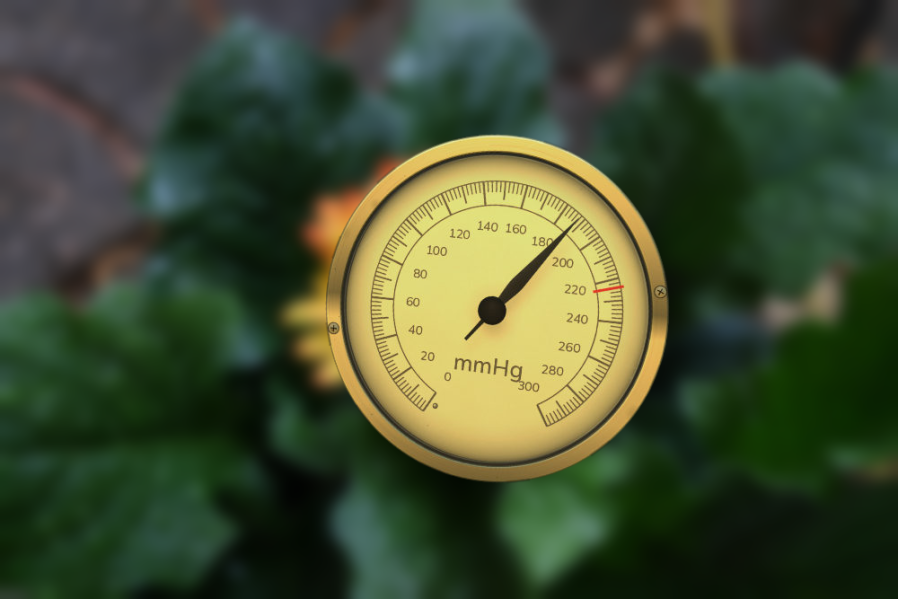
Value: value=188 unit=mmHg
